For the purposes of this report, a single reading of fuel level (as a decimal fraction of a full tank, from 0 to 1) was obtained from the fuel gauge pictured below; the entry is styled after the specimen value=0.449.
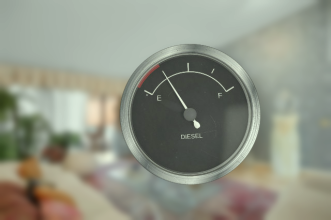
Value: value=0.25
